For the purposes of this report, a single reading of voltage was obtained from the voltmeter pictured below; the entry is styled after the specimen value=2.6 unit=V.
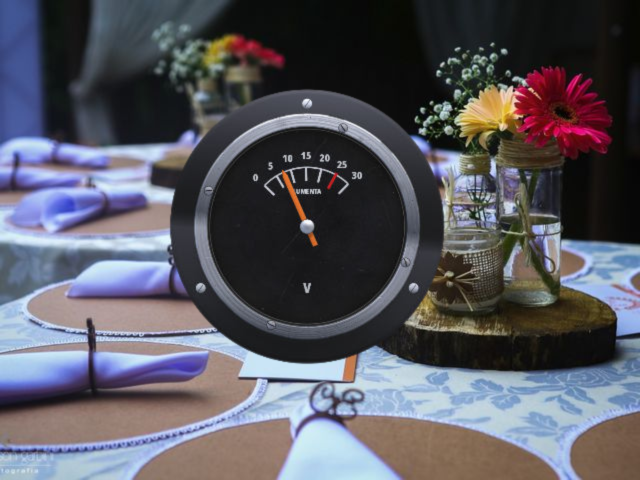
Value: value=7.5 unit=V
